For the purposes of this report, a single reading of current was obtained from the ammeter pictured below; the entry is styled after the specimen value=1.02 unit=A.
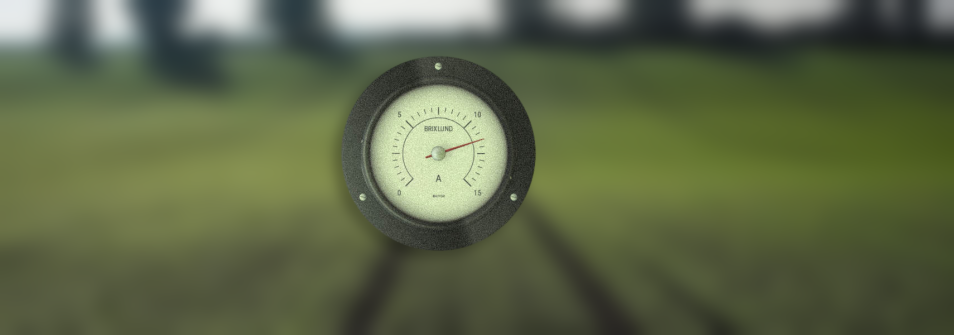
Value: value=11.5 unit=A
